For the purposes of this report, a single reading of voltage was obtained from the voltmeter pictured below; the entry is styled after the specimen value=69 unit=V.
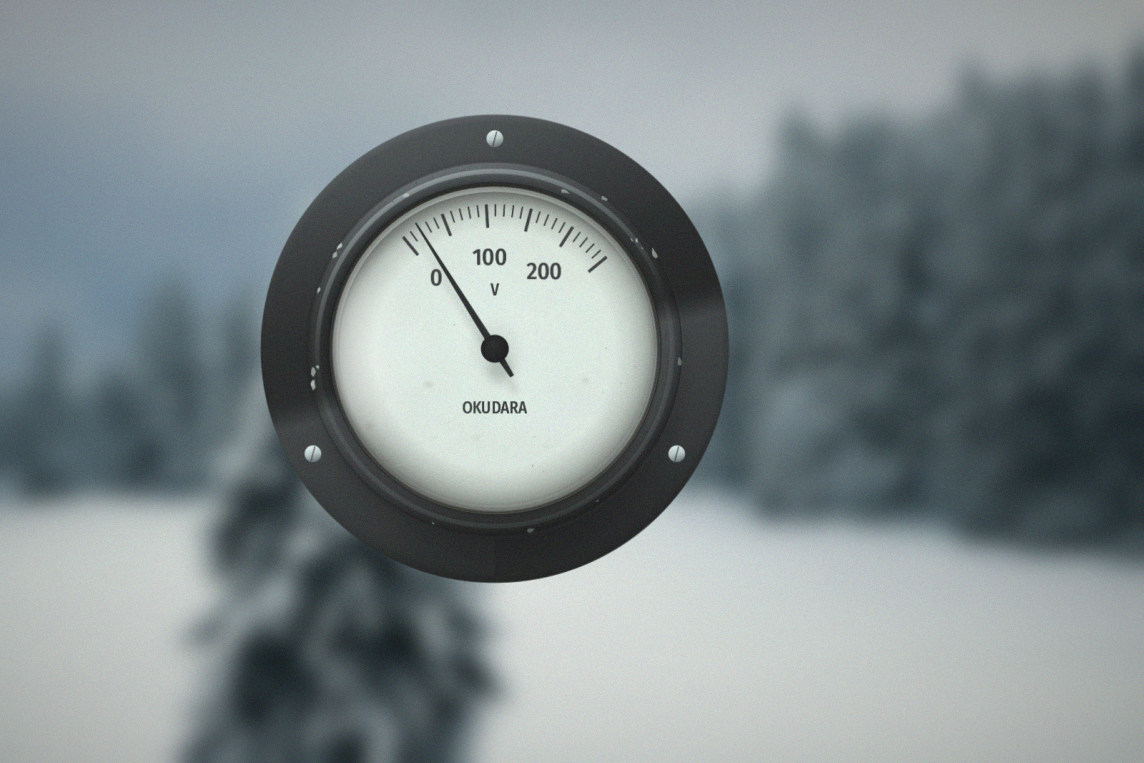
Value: value=20 unit=V
